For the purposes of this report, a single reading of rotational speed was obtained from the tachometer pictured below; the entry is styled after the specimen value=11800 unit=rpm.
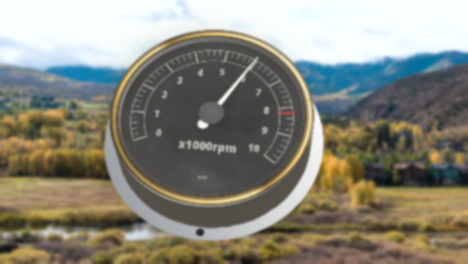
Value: value=6000 unit=rpm
